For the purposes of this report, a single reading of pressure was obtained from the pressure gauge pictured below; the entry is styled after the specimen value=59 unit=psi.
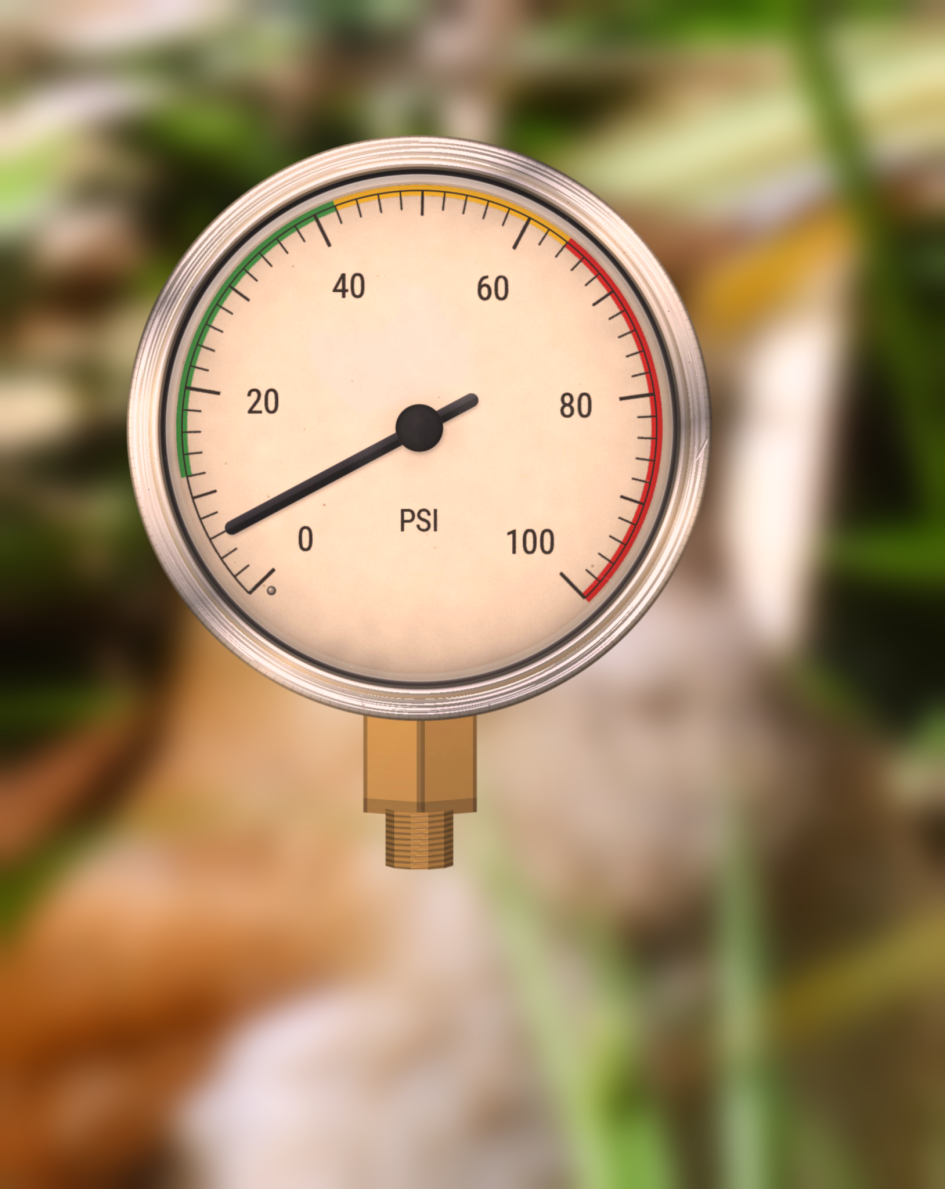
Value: value=6 unit=psi
